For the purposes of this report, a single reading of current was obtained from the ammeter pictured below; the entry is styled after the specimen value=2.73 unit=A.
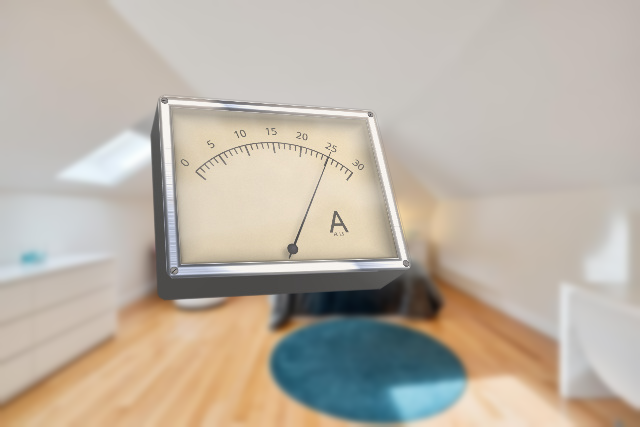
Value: value=25 unit=A
